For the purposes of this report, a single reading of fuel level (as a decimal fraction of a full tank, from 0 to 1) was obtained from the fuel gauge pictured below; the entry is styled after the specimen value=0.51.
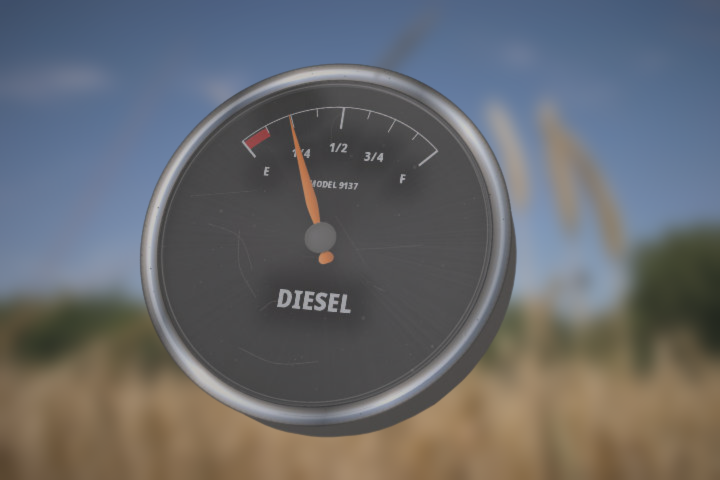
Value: value=0.25
